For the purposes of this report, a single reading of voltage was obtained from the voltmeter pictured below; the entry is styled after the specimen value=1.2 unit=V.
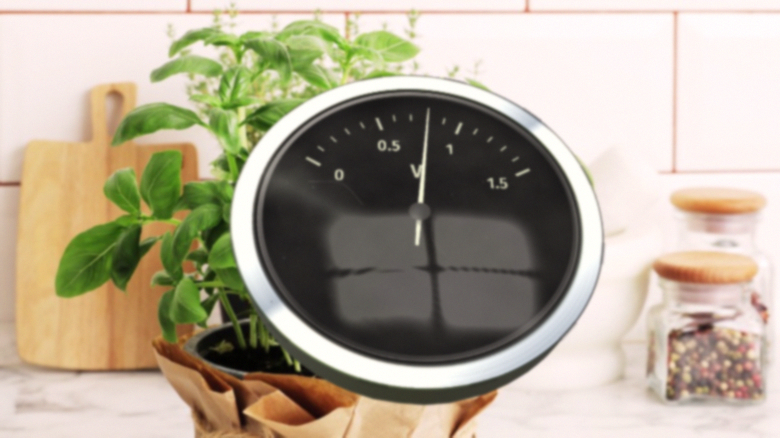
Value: value=0.8 unit=V
